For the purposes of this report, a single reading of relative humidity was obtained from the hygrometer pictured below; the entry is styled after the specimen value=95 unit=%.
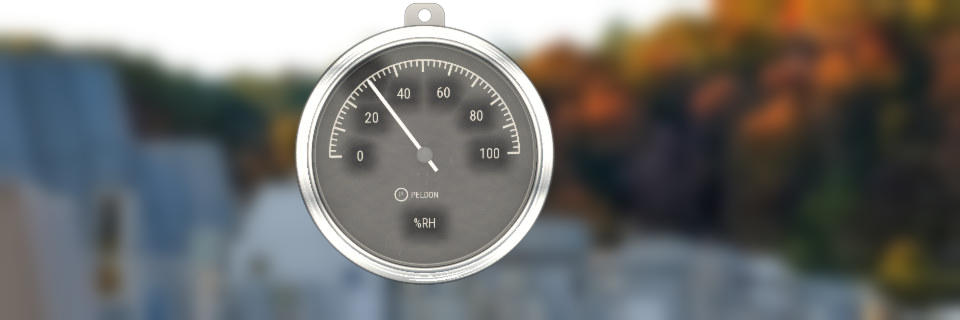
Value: value=30 unit=%
